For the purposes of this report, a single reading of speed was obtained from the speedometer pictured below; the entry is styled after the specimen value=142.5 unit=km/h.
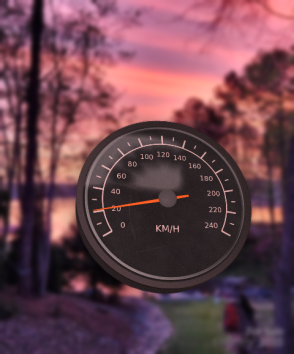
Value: value=20 unit=km/h
